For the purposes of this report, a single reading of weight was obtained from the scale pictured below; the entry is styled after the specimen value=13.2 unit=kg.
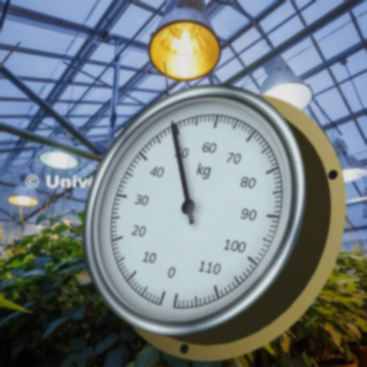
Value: value=50 unit=kg
